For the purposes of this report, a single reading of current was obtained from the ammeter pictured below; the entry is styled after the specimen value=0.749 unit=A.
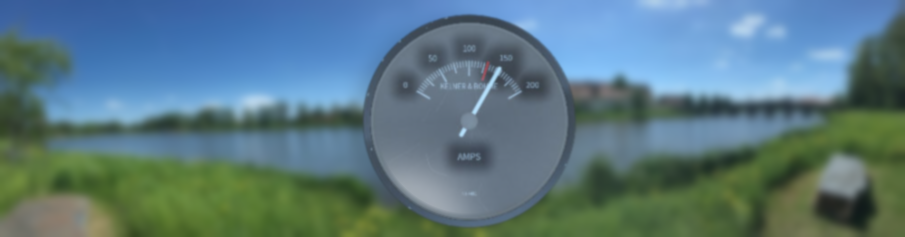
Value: value=150 unit=A
